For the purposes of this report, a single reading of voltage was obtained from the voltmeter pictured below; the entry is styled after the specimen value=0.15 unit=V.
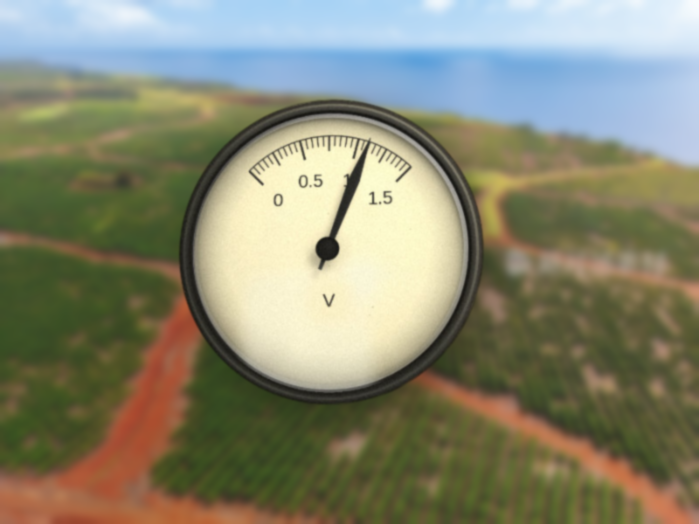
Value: value=1.1 unit=V
